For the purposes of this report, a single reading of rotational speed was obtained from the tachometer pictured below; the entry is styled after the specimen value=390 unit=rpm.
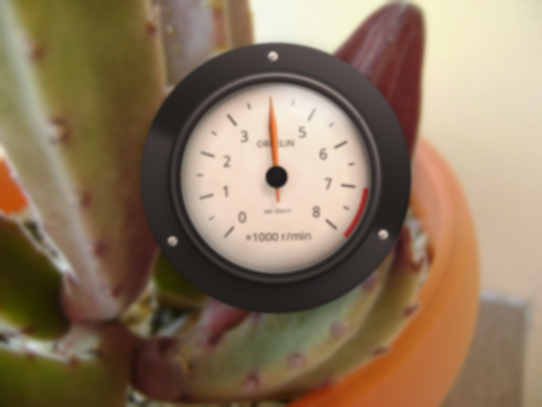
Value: value=4000 unit=rpm
